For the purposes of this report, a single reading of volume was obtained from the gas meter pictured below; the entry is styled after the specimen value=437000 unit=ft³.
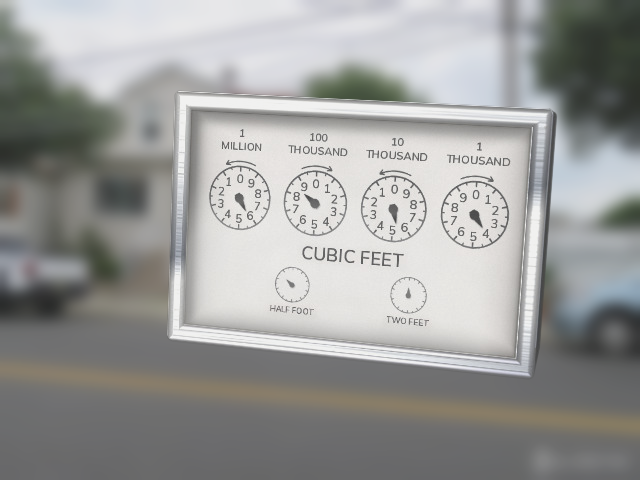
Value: value=585400 unit=ft³
